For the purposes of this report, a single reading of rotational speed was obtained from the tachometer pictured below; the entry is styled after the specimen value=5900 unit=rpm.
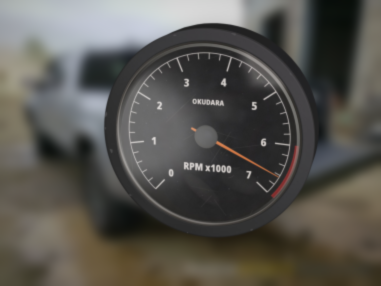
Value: value=6600 unit=rpm
